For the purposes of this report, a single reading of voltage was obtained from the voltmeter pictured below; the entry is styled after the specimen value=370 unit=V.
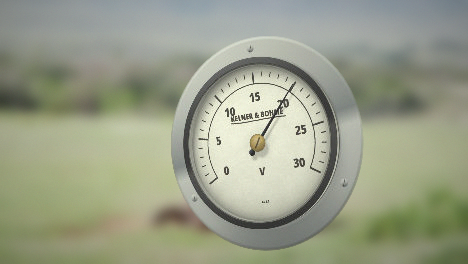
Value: value=20 unit=V
